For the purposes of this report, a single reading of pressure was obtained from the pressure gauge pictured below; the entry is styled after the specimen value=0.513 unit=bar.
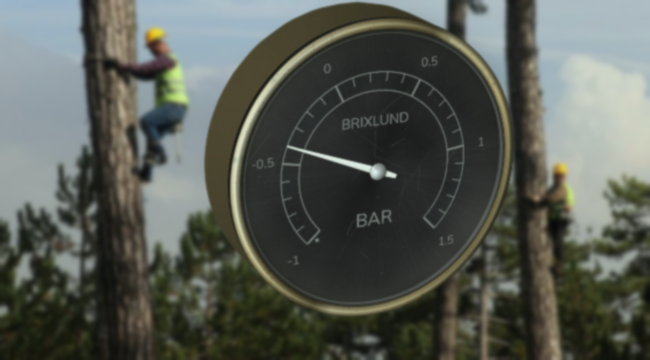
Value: value=-0.4 unit=bar
